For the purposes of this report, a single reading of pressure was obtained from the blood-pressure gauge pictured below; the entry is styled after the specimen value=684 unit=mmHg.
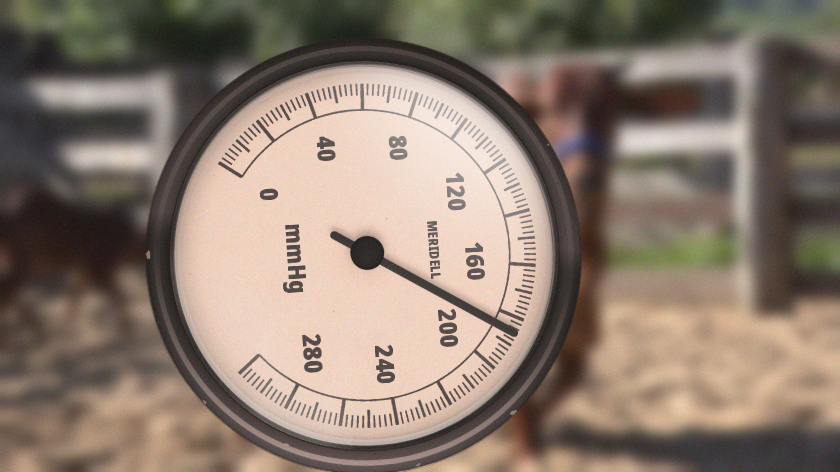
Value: value=186 unit=mmHg
